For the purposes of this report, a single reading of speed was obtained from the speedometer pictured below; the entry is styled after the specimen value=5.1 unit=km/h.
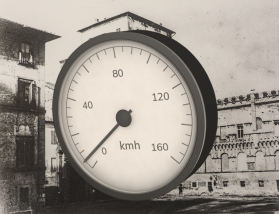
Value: value=5 unit=km/h
